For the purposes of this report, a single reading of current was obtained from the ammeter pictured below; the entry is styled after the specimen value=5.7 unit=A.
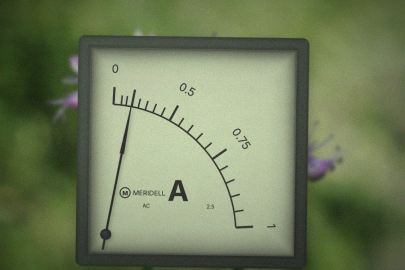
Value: value=0.25 unit=A
